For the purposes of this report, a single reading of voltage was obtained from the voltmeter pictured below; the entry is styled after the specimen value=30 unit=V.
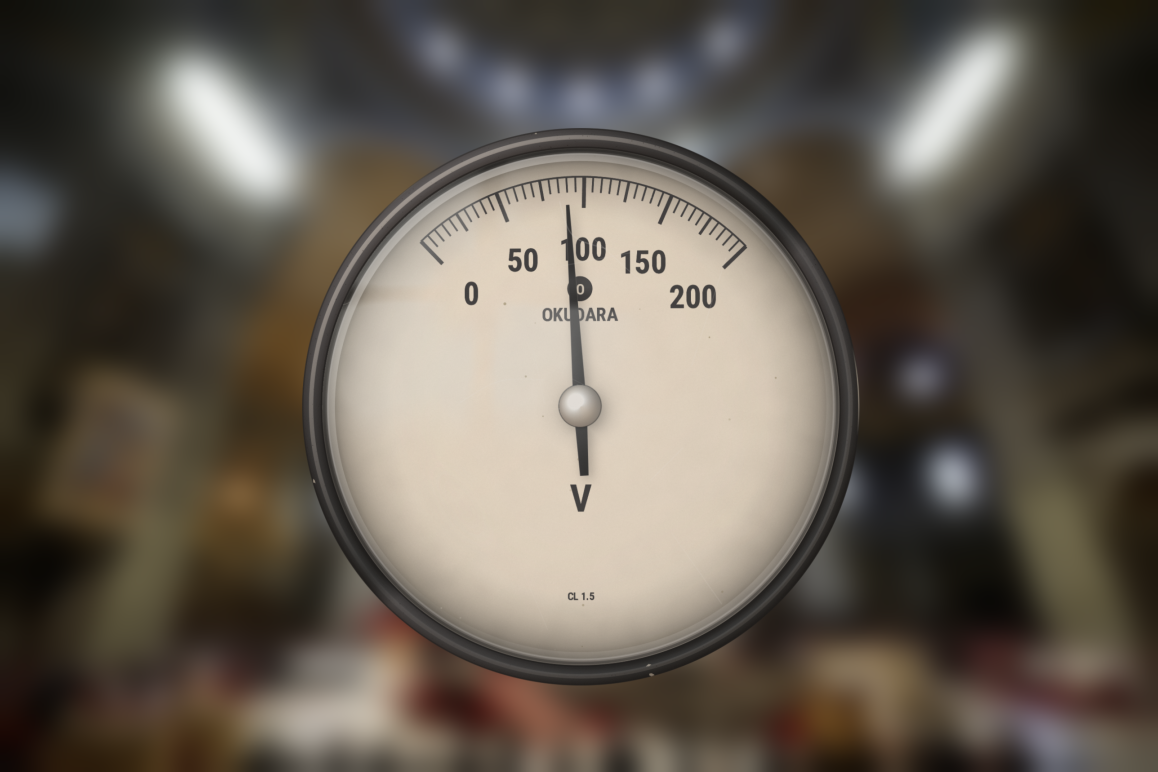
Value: value=90 unit=V
